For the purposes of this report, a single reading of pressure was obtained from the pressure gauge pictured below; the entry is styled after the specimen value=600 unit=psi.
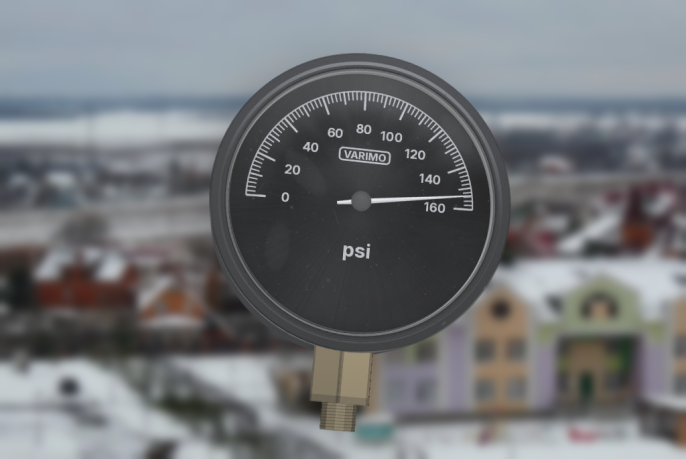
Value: value=154 unit=psi
